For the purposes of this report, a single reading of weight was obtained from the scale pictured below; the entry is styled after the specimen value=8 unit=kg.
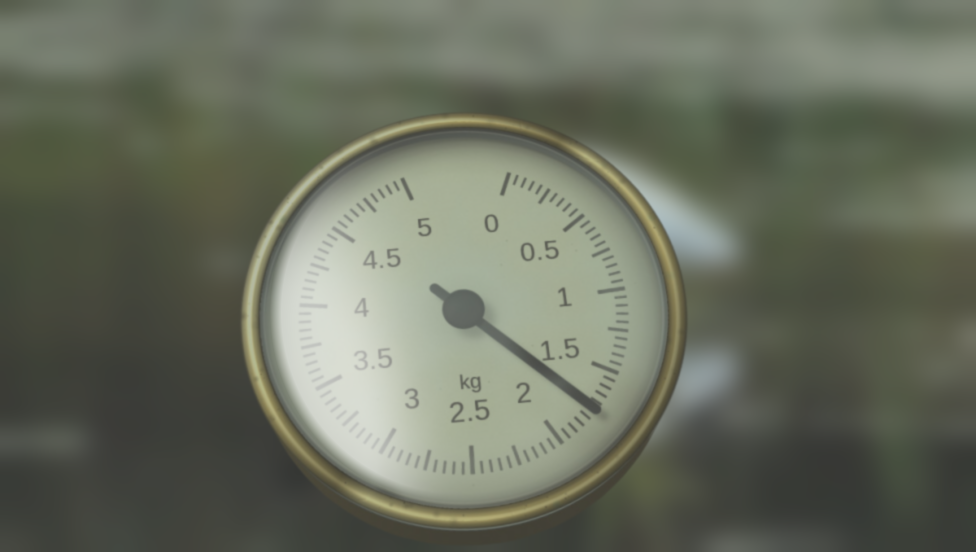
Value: value=1.75 unit=kg
